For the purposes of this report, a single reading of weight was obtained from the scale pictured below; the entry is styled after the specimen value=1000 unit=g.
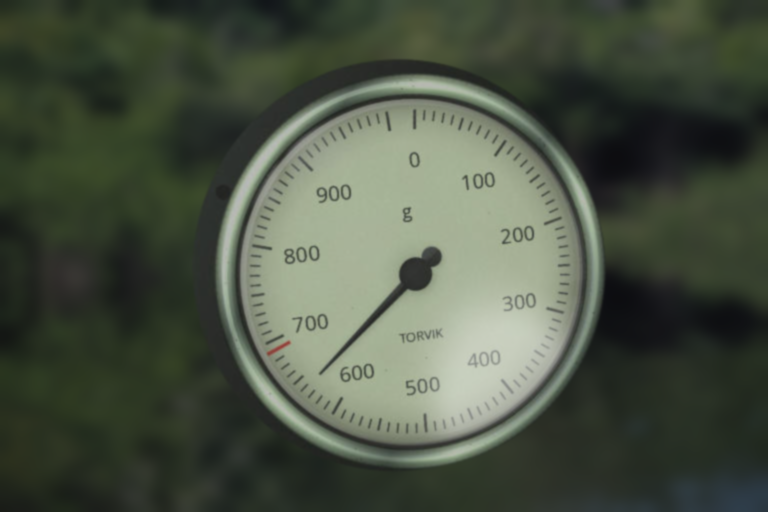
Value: value=640 unit=g
